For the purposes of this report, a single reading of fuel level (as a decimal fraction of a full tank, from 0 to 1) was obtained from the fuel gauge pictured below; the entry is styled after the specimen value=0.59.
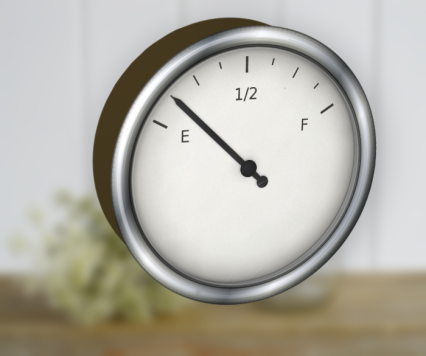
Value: value=0.125
